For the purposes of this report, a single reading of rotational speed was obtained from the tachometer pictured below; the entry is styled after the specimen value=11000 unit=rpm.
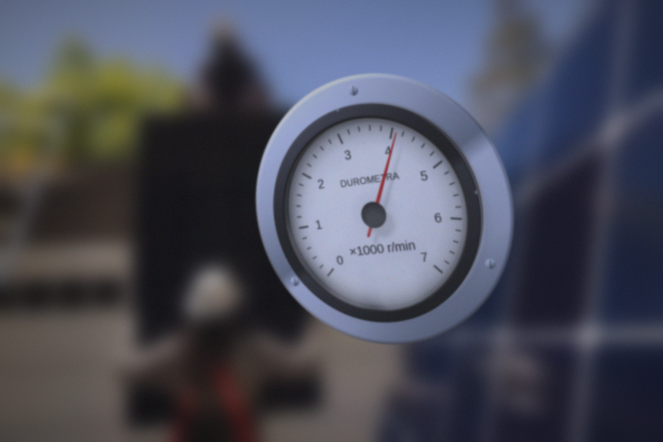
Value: value=4100 unit=rpm
